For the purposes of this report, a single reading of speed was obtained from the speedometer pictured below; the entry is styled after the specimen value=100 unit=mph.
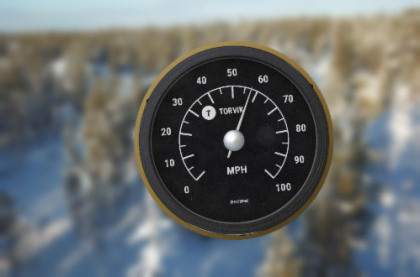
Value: value=57.5 unit=mph
